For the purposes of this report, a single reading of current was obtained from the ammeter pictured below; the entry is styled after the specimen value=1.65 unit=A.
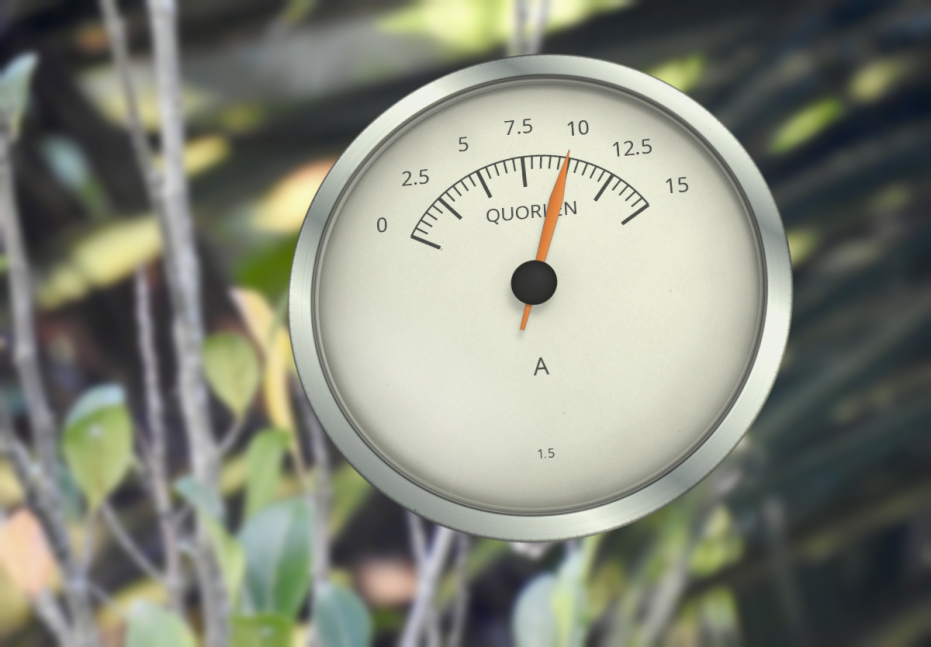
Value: value=10 unit=A
